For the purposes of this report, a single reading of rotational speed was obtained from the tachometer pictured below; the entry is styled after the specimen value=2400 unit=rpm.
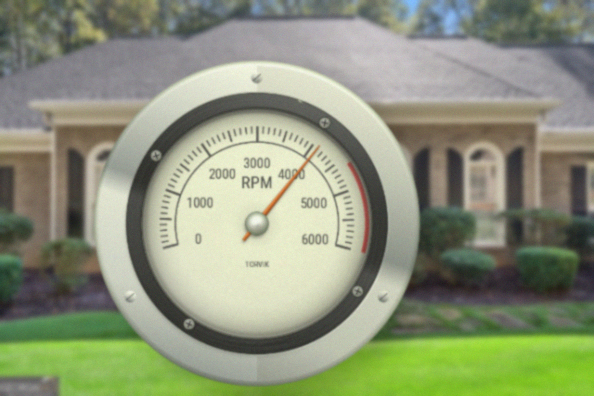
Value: value=4100 unit=rpm
